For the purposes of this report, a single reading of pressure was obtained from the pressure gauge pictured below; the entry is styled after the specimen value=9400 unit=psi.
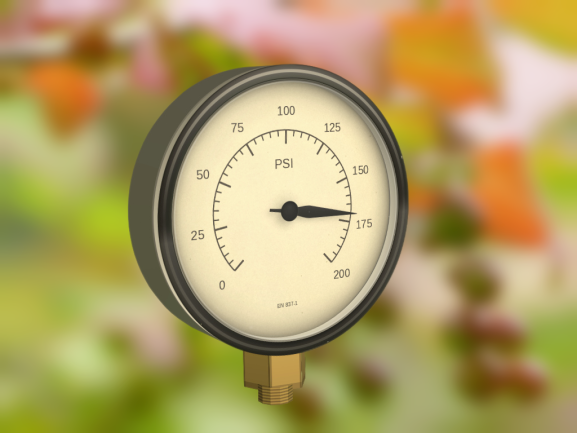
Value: value=170 unit=psi
